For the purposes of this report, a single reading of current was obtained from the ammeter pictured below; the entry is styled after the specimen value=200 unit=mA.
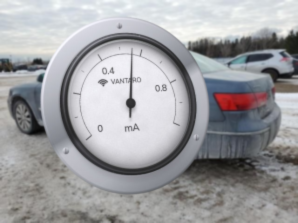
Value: value=0.55 unit=mA
